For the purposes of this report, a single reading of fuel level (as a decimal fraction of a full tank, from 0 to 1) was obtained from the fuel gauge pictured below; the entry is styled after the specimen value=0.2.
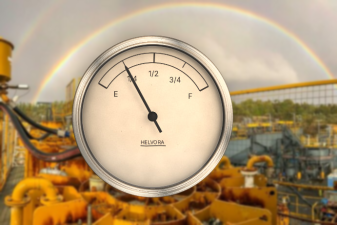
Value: value=0.25
